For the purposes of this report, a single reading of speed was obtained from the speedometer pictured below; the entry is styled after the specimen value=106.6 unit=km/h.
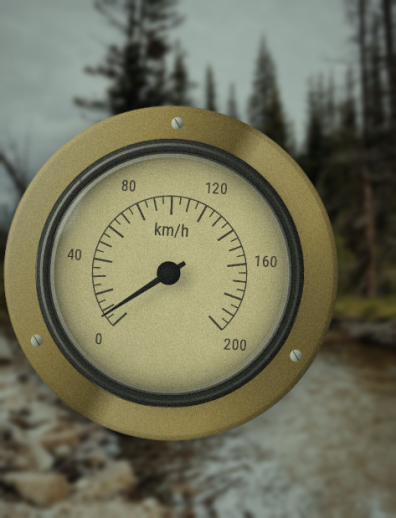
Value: value=7.5 unit=km/h
